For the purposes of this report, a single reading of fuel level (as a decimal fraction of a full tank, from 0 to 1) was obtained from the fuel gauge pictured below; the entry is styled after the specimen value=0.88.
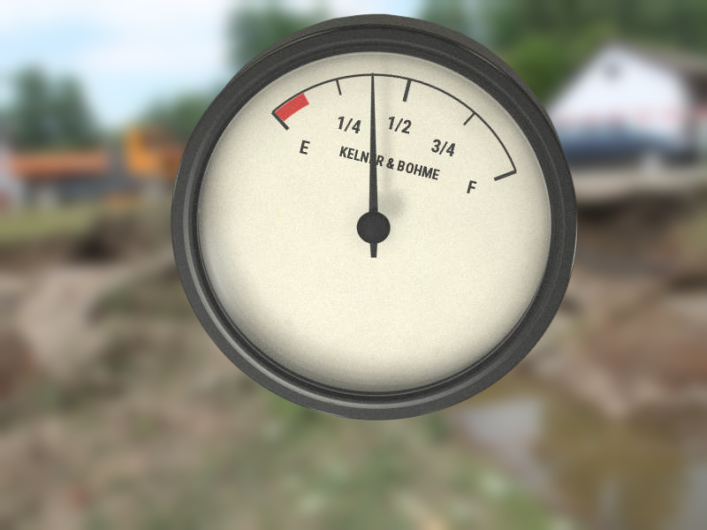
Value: value=0.375
